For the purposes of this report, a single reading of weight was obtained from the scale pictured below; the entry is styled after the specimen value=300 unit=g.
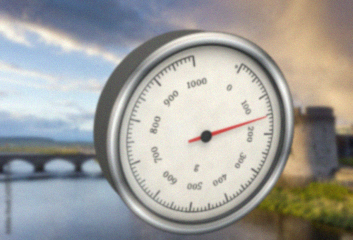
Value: value=150 unit=g
